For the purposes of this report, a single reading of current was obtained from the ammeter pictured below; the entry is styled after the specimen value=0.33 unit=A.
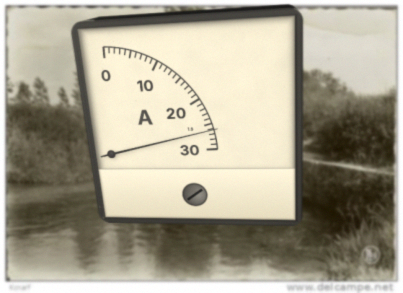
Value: value=26 unit=A
